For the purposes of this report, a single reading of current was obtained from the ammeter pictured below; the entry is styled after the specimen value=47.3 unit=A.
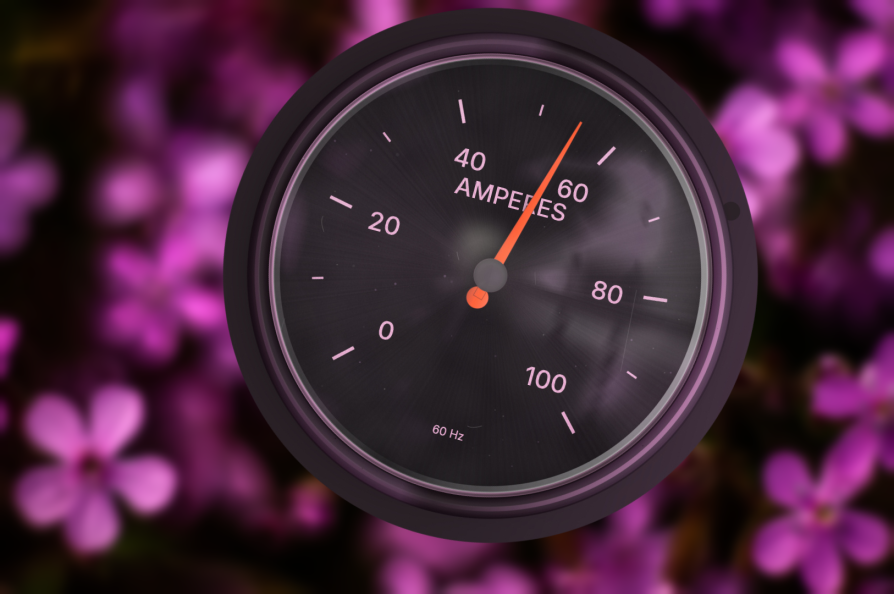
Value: value=55 unit=A
